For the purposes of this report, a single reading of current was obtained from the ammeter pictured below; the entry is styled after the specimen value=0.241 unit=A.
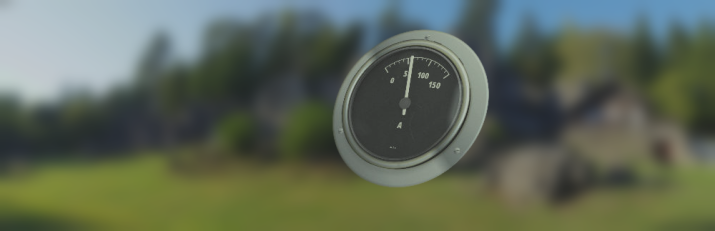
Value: value=60 unit=A
